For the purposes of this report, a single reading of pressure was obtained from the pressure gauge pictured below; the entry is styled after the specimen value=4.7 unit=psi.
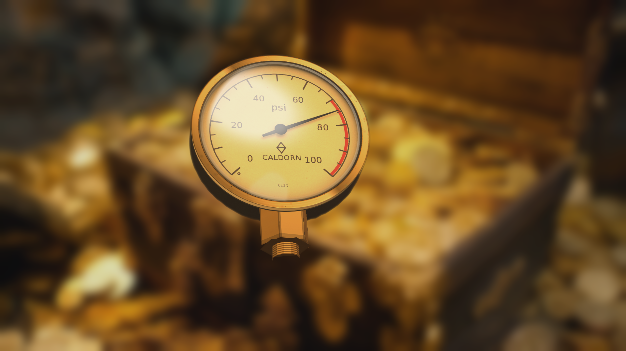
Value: value=75 unit=psi
